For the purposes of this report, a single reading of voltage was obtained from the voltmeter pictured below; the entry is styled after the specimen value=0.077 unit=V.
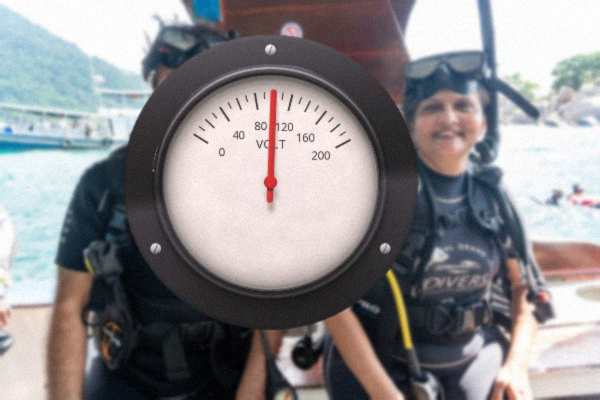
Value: value=100 unit=V
